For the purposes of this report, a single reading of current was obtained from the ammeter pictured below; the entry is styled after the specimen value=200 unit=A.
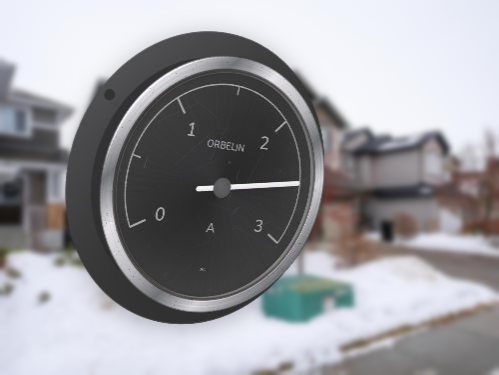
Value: value=2.5 unit=A
